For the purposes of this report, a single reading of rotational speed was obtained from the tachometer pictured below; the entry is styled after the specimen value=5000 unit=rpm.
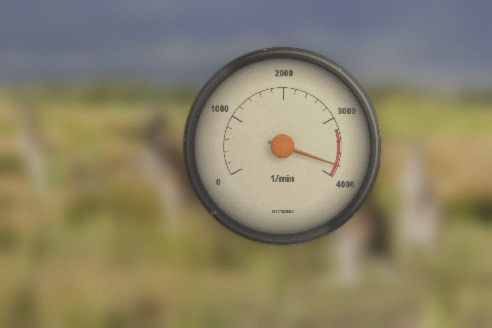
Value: value=3800 unit=rpm
